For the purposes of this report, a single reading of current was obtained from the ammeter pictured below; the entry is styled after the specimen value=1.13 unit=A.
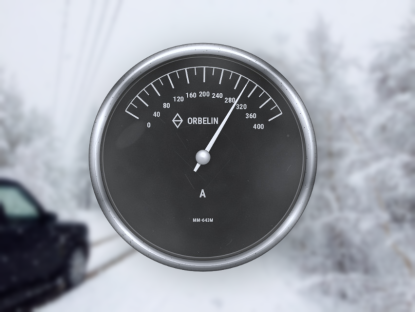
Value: value=300 unit=A
